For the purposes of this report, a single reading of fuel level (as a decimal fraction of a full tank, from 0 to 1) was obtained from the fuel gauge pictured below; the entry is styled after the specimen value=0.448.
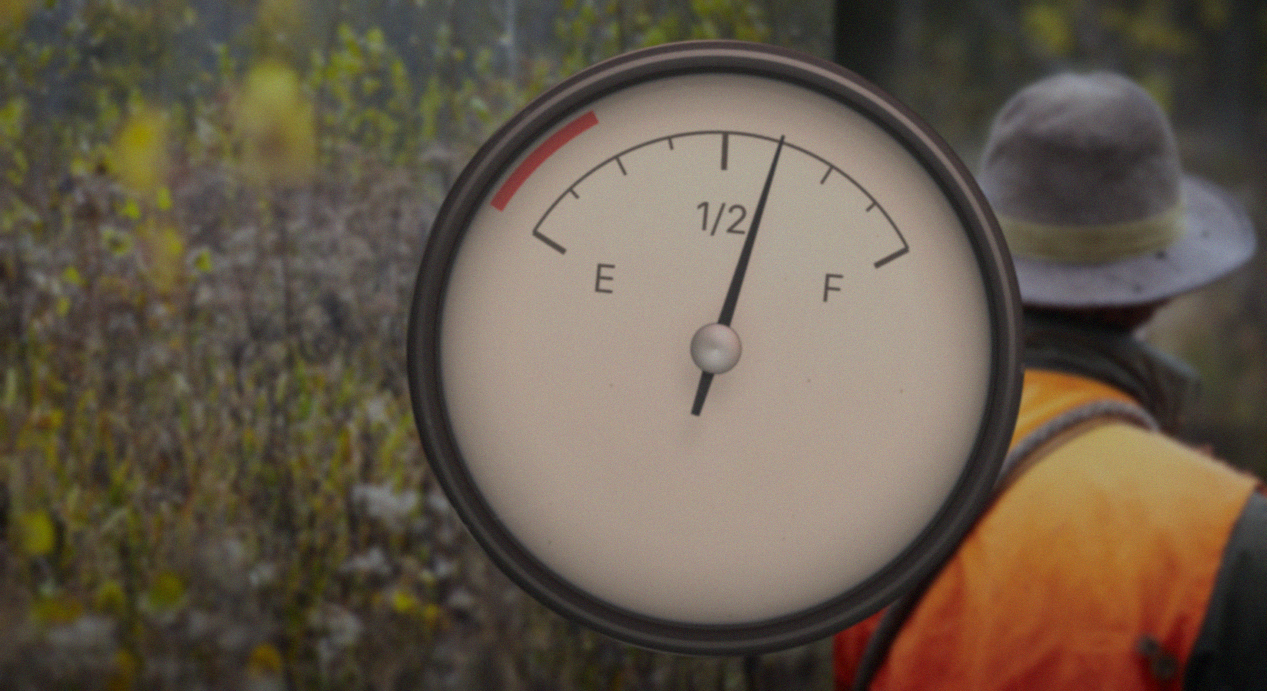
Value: value=0.625
